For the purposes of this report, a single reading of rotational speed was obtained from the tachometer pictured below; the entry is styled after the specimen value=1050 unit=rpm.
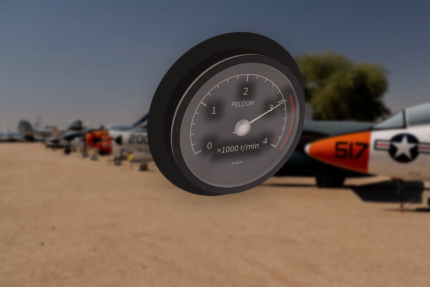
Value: value=3000 unit=rpm
